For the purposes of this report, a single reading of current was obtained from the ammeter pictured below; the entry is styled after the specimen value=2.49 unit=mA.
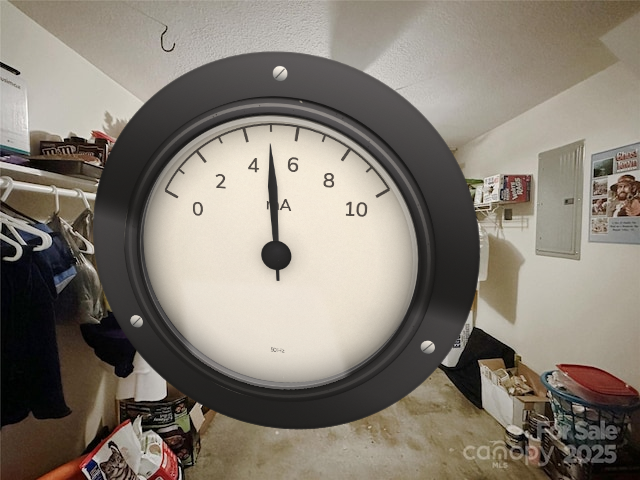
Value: value=5 unit=mA
